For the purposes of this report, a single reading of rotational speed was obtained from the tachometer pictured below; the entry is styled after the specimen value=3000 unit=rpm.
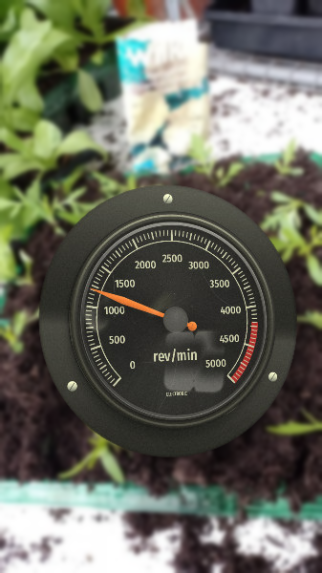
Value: value=1200 unit=rpm
